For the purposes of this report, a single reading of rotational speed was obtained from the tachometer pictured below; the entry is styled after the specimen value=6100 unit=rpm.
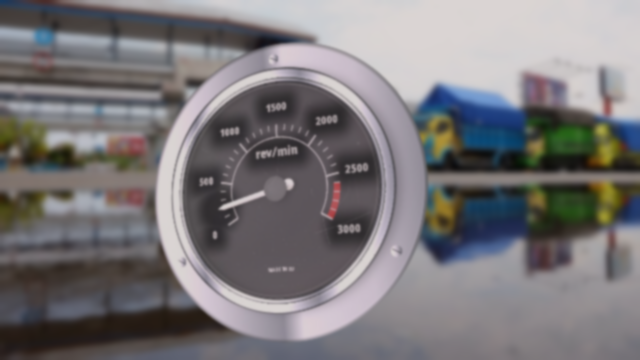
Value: value=200 unit=rpm
